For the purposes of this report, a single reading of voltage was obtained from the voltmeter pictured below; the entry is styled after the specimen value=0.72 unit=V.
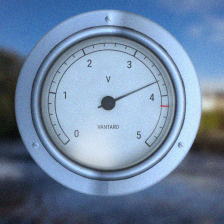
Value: value=3.7 unit=V
